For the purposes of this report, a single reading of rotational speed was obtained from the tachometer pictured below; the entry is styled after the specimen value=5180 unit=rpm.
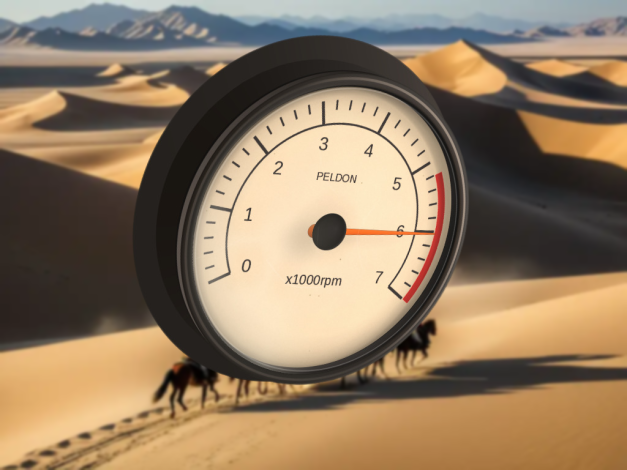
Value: value=6000 unit=rpm
